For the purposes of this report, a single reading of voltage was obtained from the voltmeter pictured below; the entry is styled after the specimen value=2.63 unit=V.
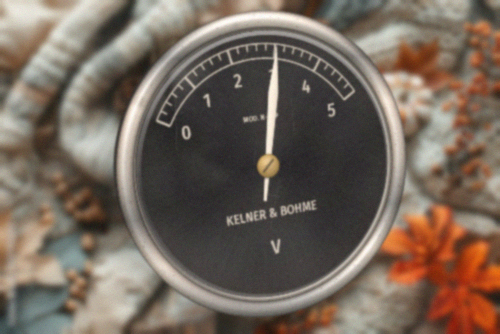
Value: value=3 unit=V
